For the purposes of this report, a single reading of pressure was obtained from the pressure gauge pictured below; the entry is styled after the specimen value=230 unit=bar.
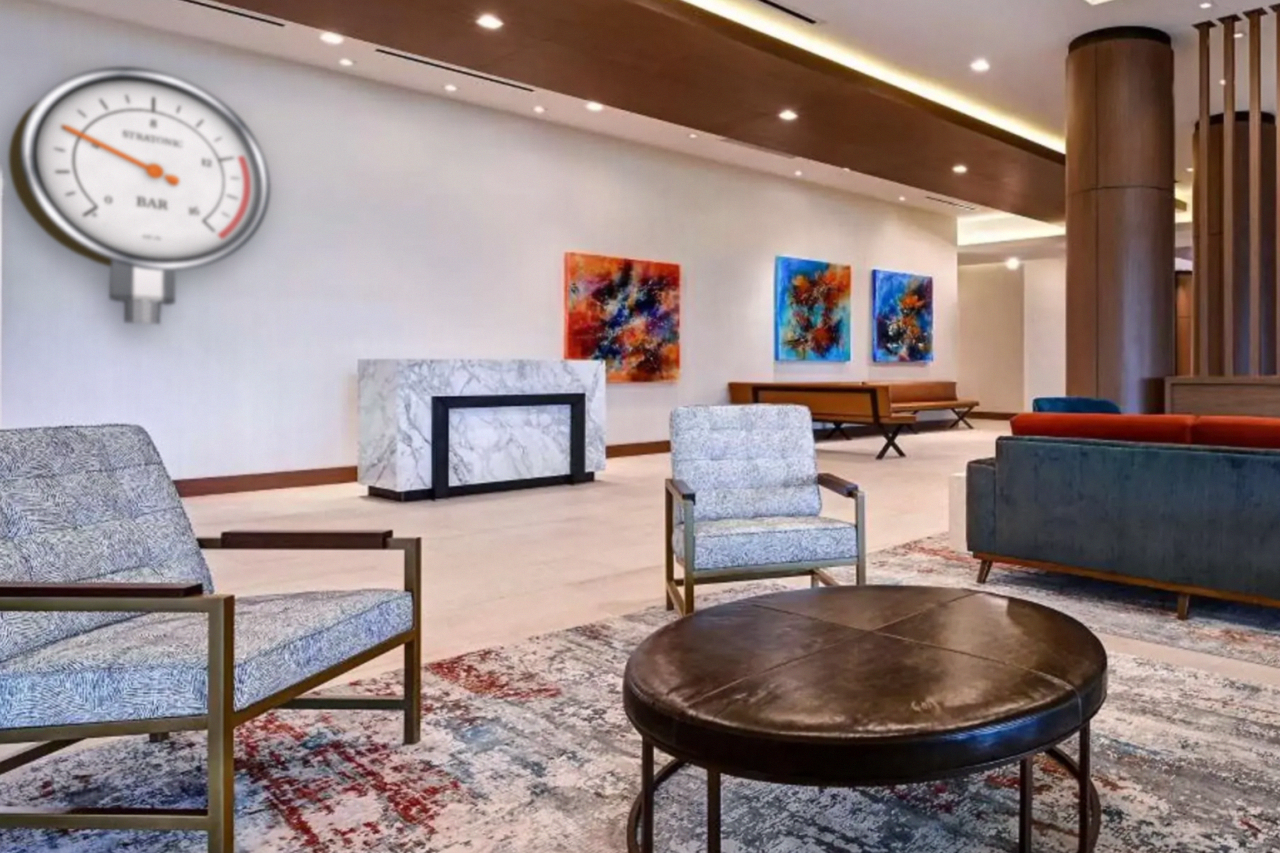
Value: value=4 unit=bar
